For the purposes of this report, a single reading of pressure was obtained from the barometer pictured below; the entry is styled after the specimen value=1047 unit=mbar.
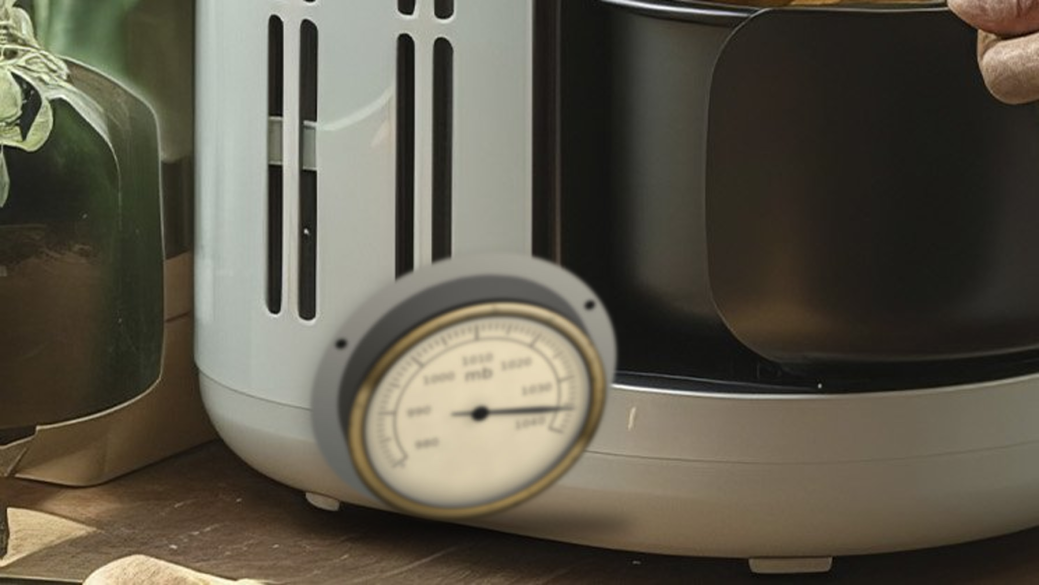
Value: value=1035 unit=mbar
